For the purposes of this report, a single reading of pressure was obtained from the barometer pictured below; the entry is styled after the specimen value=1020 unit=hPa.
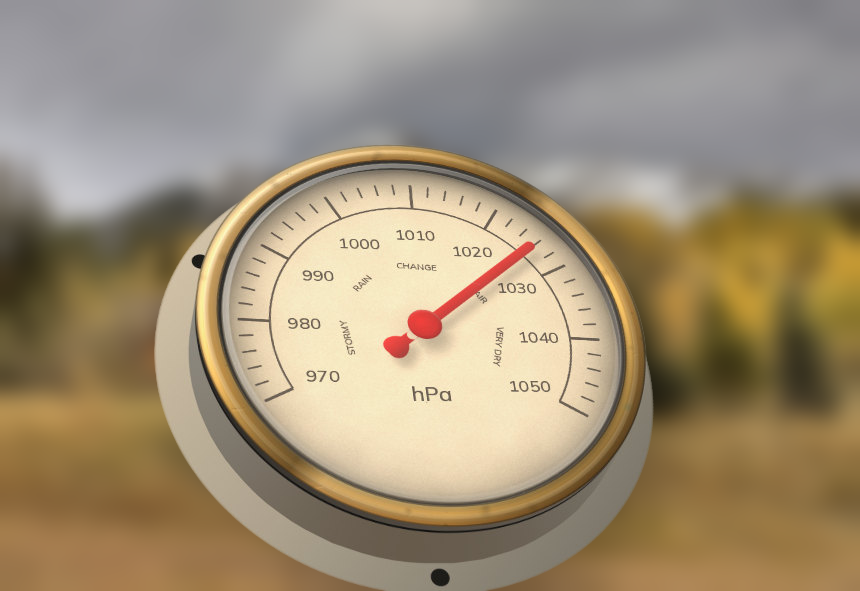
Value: value=1026 unit=hPa
